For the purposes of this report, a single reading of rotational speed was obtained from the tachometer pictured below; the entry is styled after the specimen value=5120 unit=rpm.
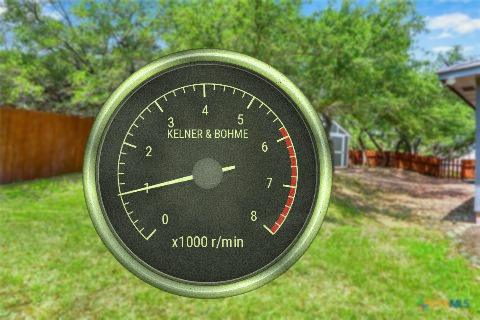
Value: value=1000 unit=rpm
